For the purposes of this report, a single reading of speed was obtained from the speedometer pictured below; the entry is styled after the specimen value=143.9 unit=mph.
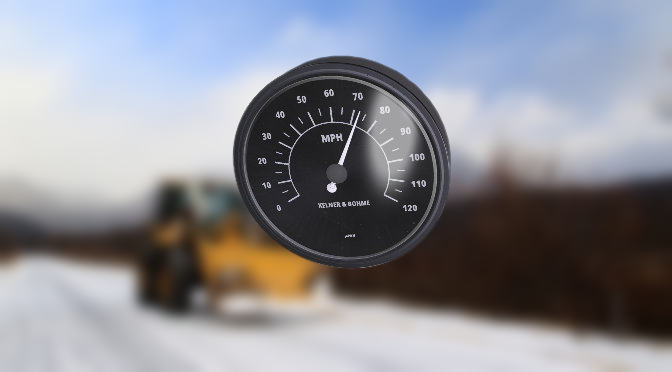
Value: value=72.5 unit=mph
